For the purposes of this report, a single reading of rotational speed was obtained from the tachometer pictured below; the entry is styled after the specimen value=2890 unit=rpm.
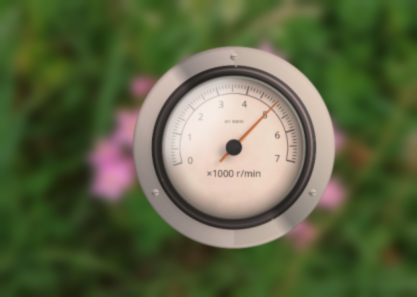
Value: value=5000 unit=rpm
